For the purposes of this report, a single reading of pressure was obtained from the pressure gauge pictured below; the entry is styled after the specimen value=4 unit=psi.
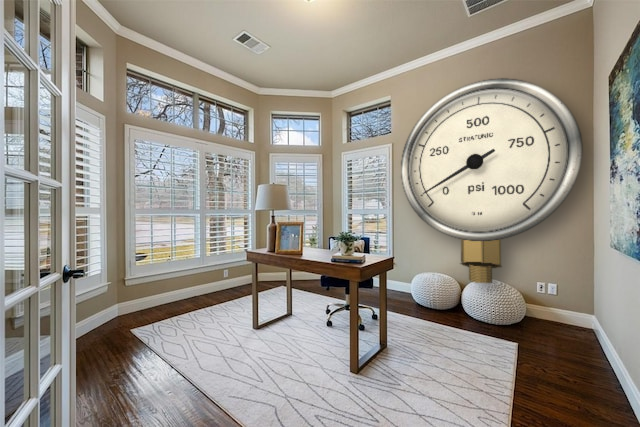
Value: value=50 unit=psi
